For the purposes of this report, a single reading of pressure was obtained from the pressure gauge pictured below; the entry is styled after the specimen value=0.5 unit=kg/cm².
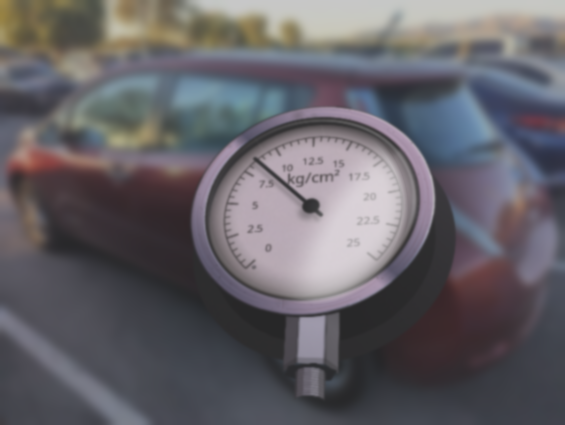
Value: value=8.5 unit=kg/cm²
